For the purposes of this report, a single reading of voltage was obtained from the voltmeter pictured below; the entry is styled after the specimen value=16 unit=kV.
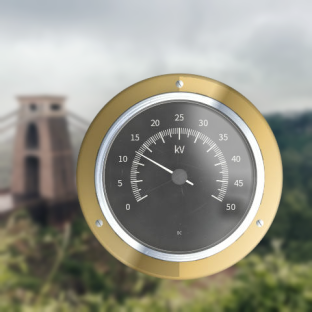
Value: value=12.5 unit=kV
